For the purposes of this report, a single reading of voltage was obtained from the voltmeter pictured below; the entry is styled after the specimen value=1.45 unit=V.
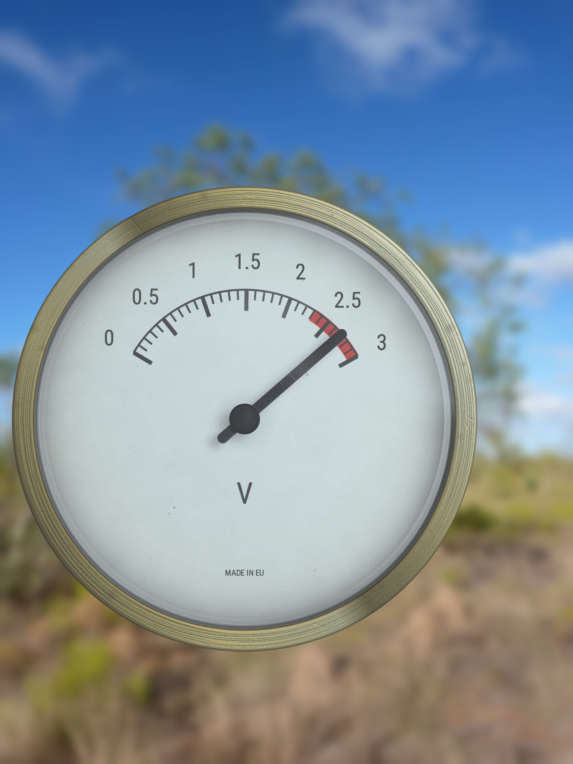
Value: value=2.7 unit=V
